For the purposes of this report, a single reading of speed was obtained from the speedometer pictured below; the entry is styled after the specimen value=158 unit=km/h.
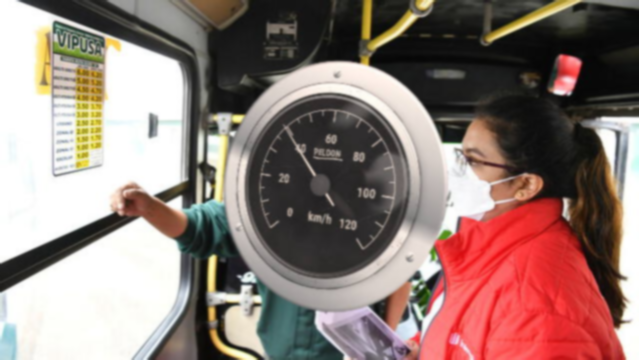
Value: value=40 unit=km/h
